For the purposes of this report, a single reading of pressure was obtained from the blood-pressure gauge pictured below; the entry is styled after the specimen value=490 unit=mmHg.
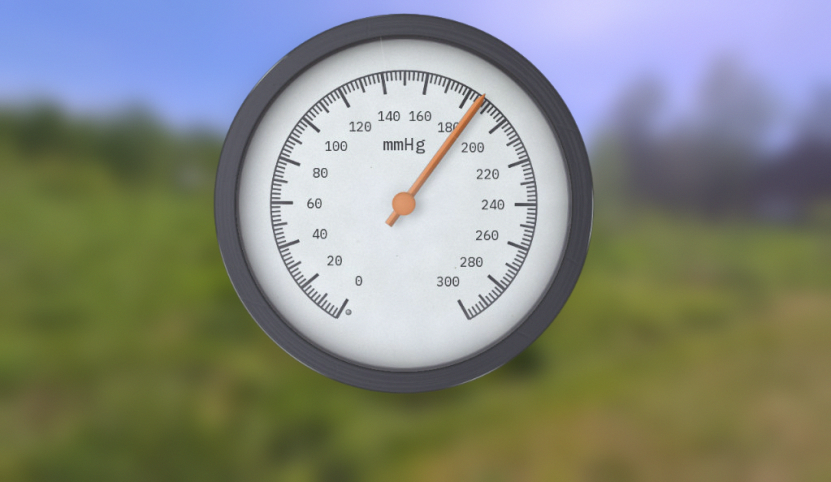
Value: value=186 unit=mmHg
